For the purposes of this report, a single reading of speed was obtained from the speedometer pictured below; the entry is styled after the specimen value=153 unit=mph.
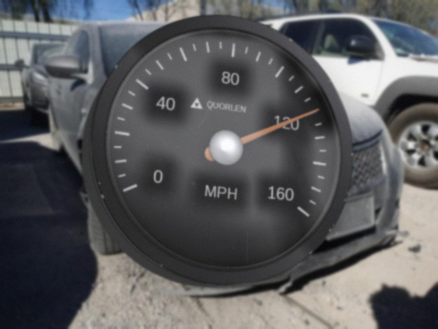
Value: value=120 unit=mph
